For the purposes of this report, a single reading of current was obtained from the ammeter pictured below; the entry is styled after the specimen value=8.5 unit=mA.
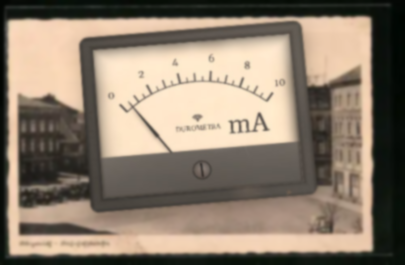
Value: value=0.5 unit=mA
